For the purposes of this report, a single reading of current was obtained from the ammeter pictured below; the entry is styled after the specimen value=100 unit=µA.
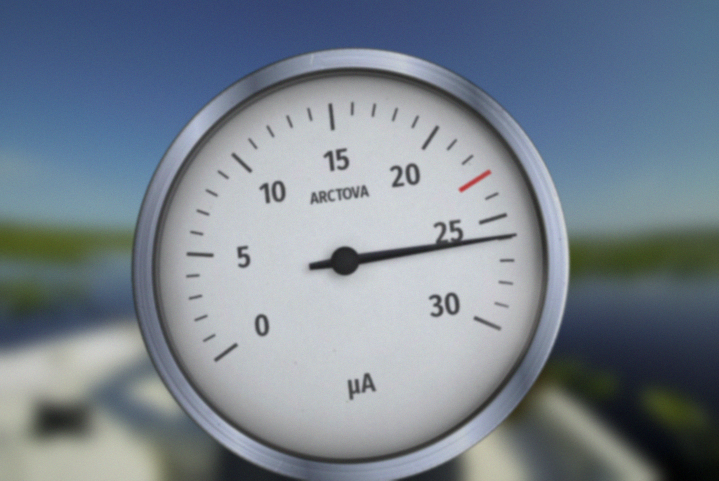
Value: value=26 unit=µA
